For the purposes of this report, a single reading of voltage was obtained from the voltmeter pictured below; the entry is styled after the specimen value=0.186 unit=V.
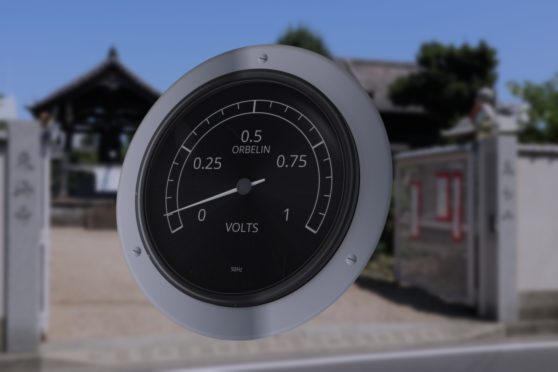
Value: value=0.05 unit=V
